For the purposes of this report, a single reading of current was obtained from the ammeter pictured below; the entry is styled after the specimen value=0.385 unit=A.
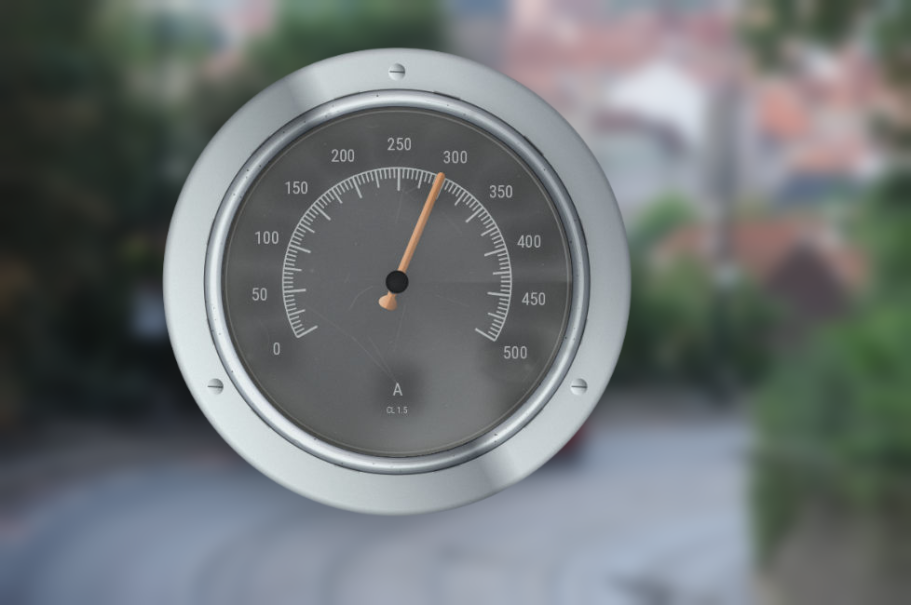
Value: value=295 unit=A
